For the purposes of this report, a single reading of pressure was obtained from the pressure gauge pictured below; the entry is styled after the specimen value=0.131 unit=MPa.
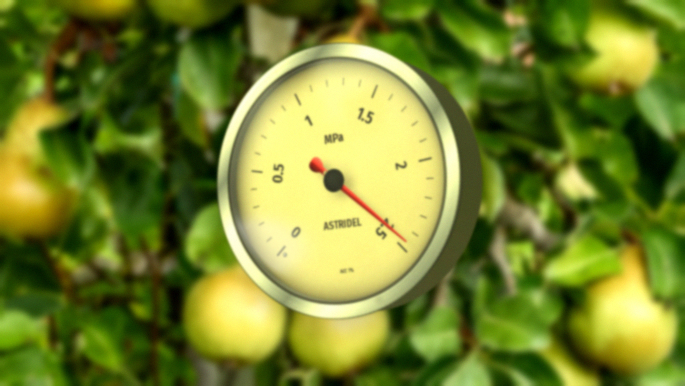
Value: value=2.45 unit=MPa
